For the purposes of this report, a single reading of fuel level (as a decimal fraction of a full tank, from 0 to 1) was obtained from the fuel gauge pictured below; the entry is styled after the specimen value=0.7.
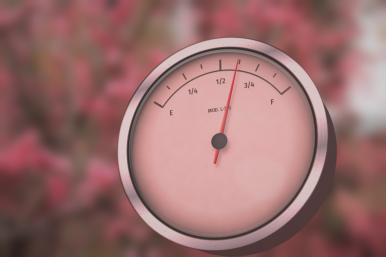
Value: value=0.625
